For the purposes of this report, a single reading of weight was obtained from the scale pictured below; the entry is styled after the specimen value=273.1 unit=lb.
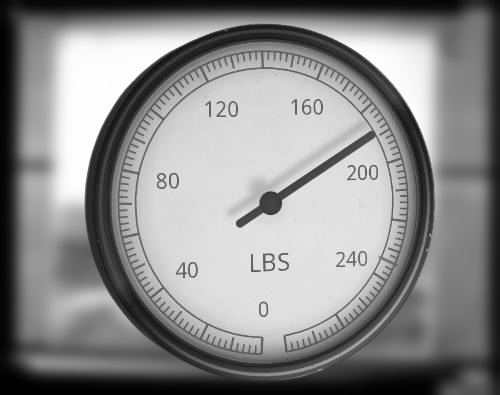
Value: value=188 unit=lb
